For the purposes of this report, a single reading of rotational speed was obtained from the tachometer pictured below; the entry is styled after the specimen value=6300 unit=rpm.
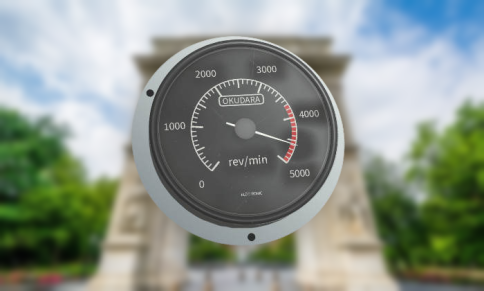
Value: value=4600 unit=rpm
